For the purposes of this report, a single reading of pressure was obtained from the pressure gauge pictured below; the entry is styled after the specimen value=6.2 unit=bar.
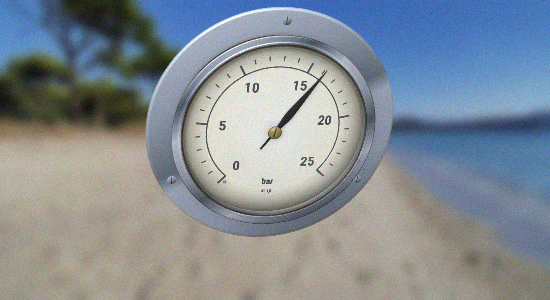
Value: value=16 unit=bar
